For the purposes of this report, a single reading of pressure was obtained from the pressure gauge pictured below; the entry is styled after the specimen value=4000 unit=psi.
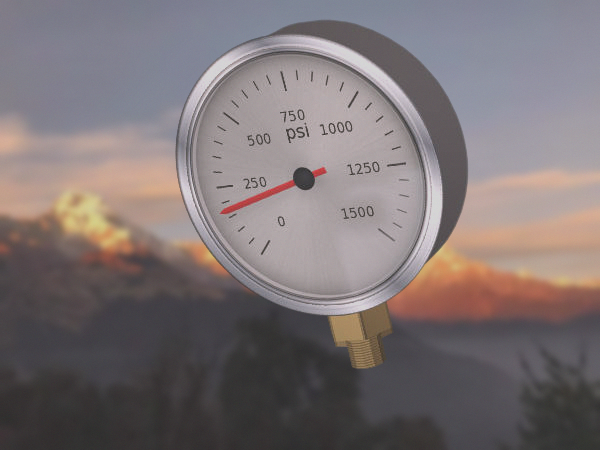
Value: value=175 unit=psi
